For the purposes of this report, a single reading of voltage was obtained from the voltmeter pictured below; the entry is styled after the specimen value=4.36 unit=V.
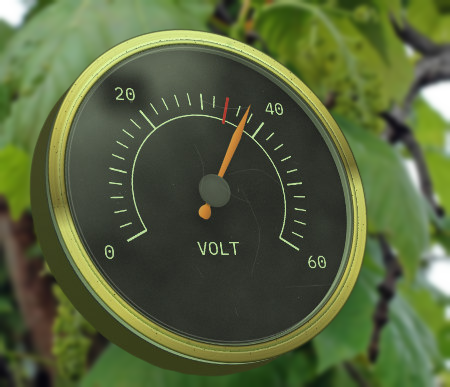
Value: value=37 unit=V
